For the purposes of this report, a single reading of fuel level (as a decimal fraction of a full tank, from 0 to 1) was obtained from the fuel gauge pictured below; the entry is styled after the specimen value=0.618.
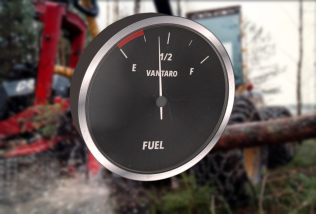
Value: value=0.375
